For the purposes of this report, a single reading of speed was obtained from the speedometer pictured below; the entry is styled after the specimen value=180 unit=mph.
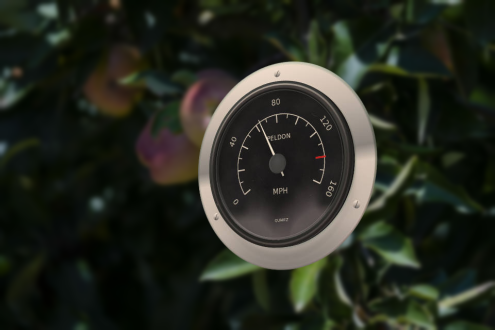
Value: value=65 unit=mph
